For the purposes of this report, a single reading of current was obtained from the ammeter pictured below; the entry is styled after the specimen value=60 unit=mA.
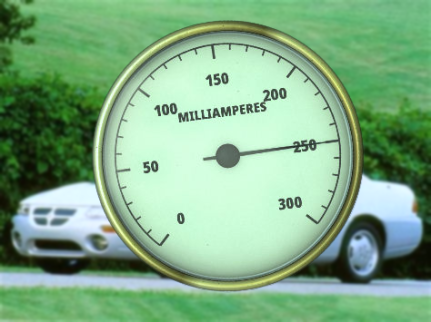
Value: value=250 unit=mA
